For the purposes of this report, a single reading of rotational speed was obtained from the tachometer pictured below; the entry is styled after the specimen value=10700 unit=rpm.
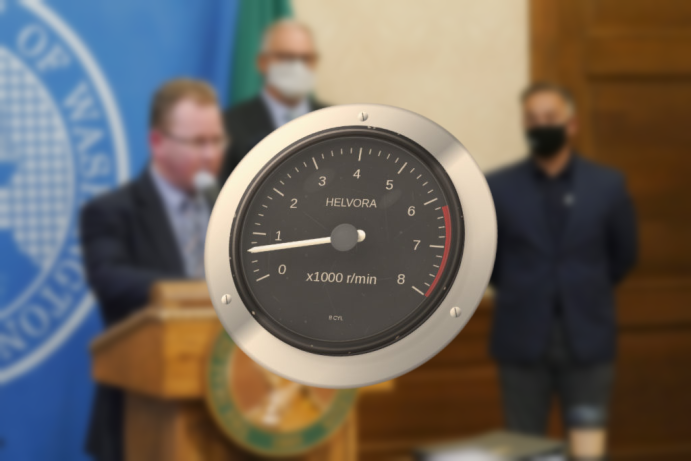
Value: value=600 unit=rpm
